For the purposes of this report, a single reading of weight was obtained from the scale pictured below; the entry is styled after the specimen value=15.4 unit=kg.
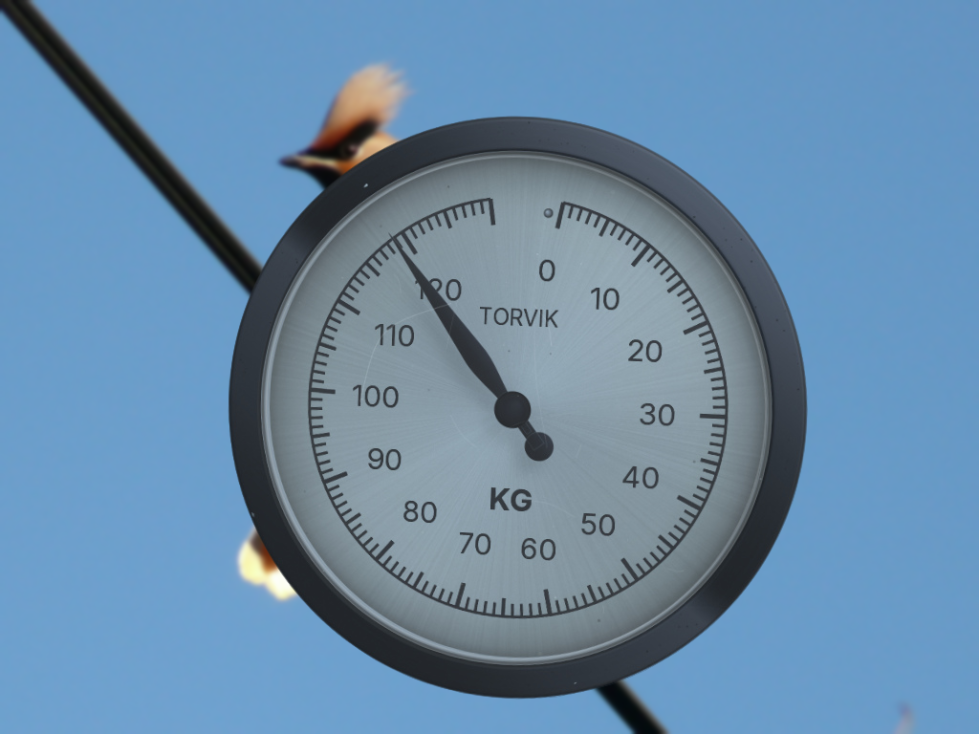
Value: value=119 unit=kg
